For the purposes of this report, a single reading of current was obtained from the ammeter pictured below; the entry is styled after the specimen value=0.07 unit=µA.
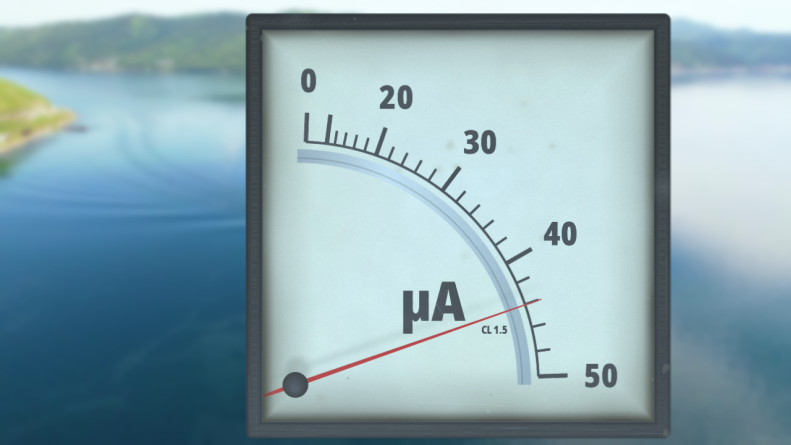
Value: value=44 unit=µA
